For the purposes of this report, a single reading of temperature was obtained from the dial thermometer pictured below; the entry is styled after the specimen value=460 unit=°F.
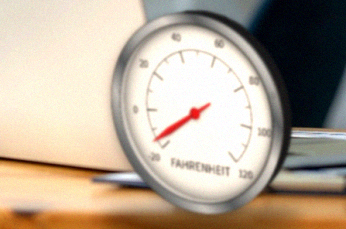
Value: value=-15 unit=°F
